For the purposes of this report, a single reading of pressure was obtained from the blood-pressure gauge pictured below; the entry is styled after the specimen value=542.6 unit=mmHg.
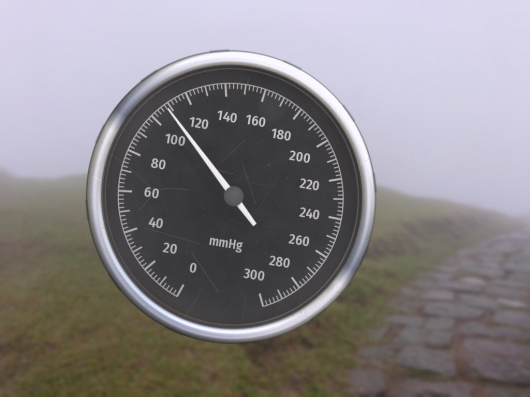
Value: value=108 unit=mmHg
